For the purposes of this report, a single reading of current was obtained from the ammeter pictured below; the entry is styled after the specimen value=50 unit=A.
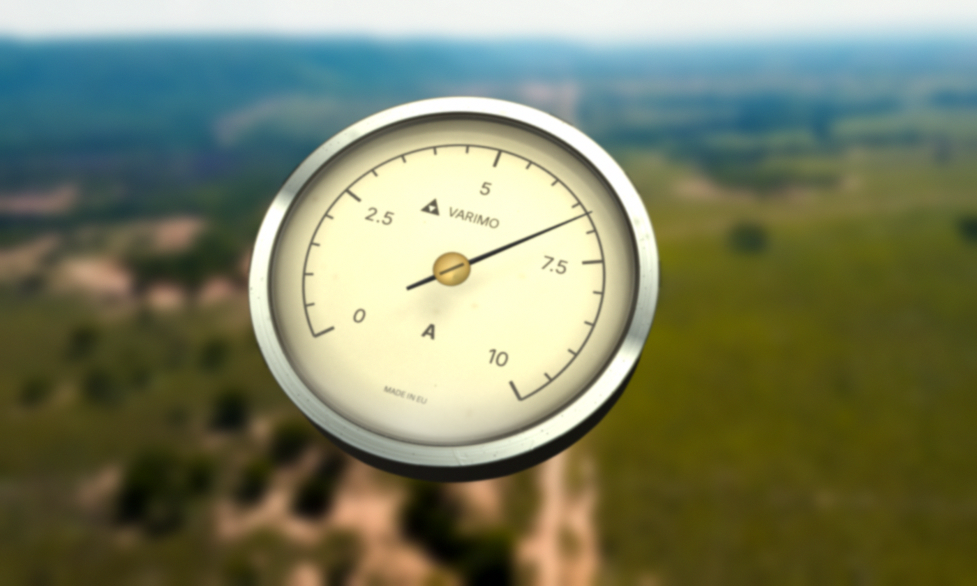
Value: value=6.75 unit=A
